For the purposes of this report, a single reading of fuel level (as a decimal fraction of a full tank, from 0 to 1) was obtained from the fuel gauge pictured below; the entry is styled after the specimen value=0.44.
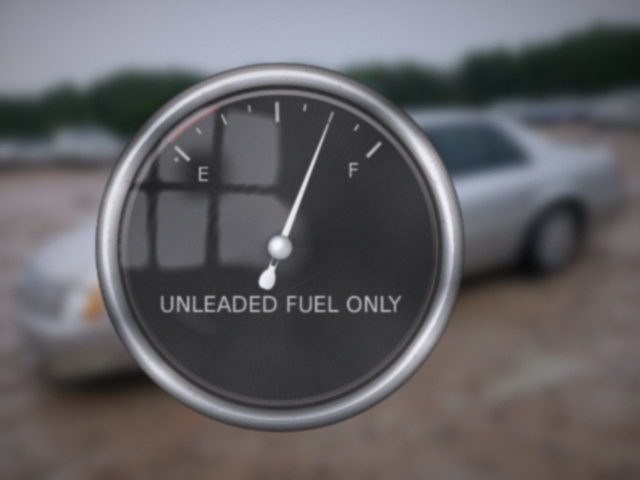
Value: value=0.75
